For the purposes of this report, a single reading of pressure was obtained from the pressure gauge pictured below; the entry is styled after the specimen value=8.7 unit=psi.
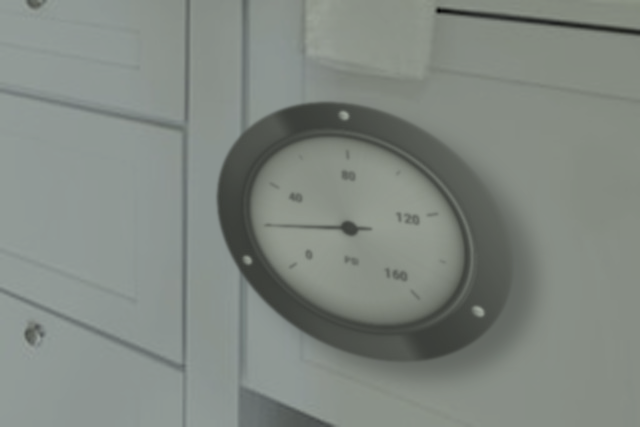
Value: value=20 unit=psi
